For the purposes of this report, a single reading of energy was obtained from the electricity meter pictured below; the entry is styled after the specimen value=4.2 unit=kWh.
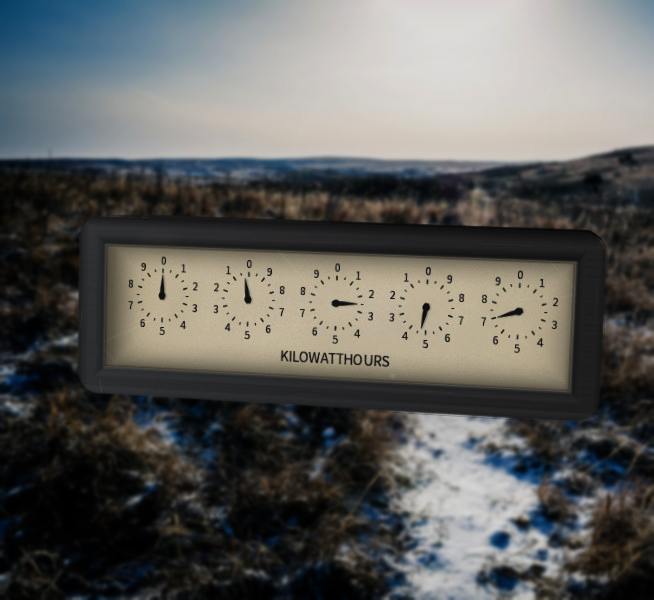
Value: value=247 unit=kWh
